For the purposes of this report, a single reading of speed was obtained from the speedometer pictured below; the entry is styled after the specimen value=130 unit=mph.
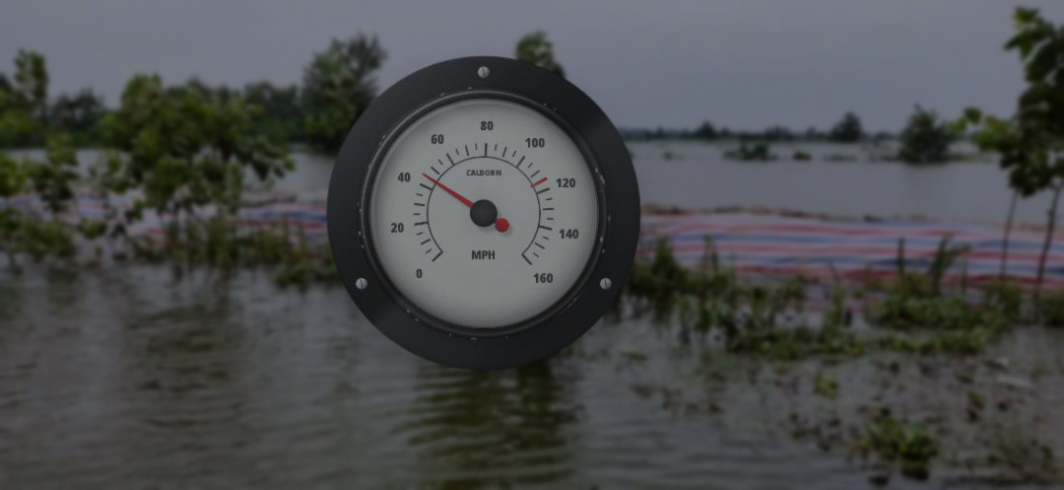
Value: value=45 unit=mph
